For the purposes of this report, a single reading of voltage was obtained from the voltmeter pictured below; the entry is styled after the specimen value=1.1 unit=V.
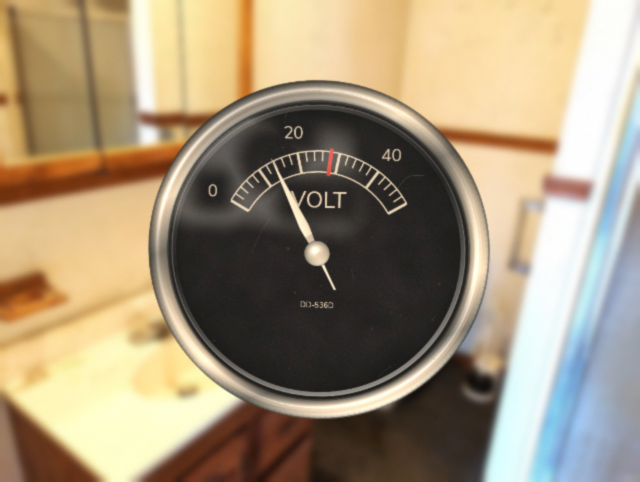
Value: value=14 unit=V
